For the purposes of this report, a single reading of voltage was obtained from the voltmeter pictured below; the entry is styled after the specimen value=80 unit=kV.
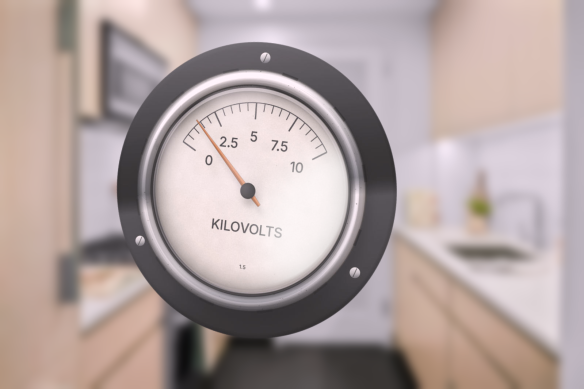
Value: value=1.5 unit=kV
